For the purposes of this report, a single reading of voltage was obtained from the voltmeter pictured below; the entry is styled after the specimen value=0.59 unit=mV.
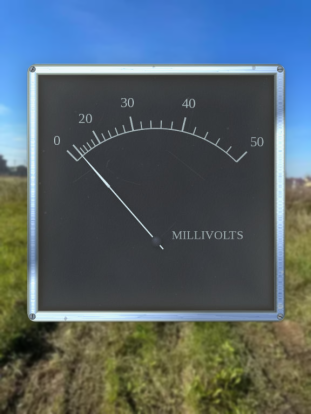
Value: value=10 unit=mV
